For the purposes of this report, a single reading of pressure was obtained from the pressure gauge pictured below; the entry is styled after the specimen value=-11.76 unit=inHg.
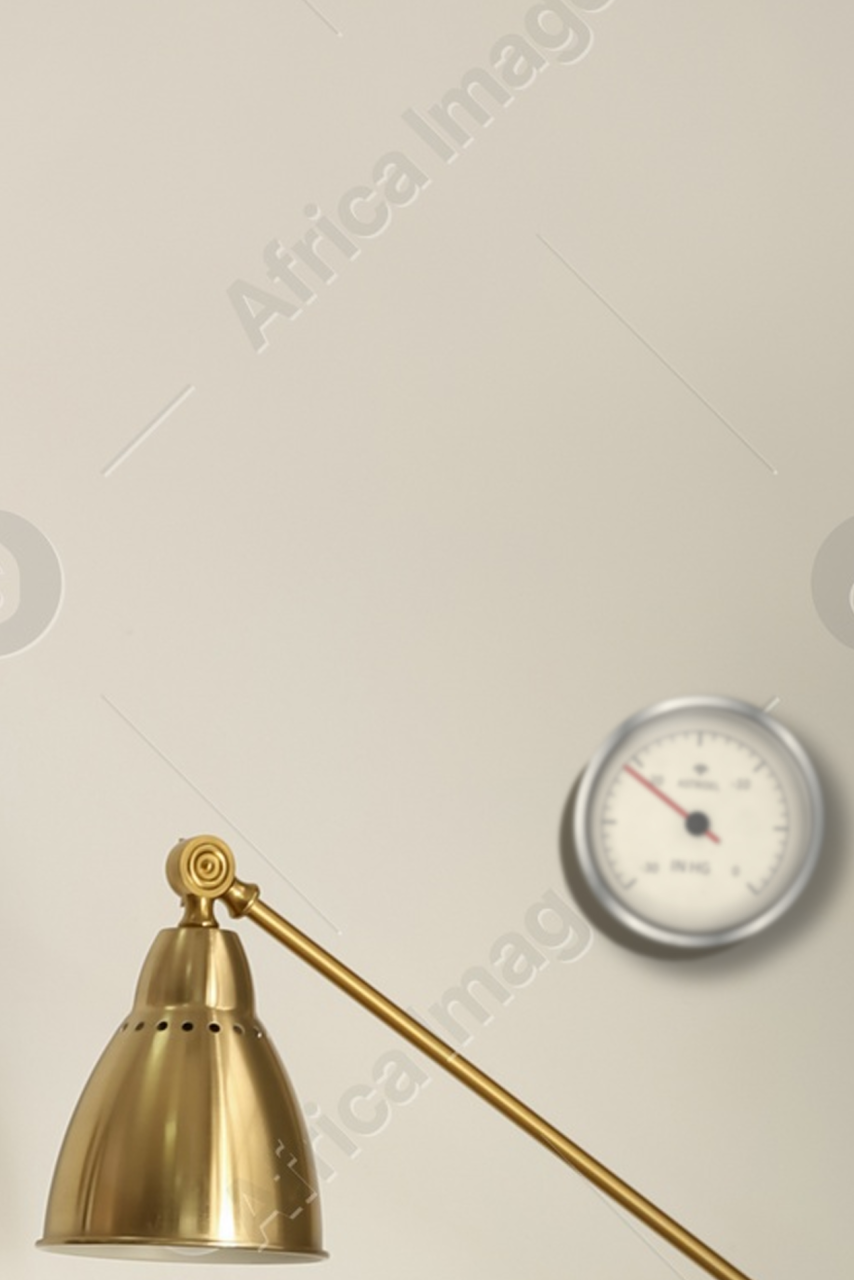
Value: value=-21 unit=inHg
